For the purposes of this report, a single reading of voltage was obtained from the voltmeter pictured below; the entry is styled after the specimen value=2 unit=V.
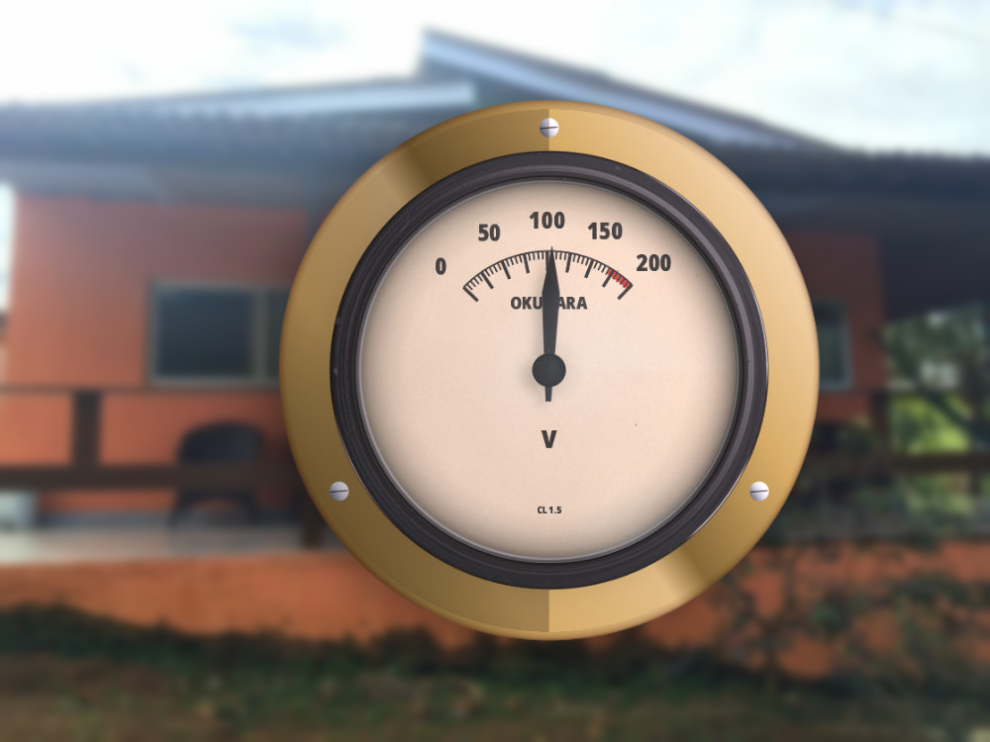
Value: value=105 unit=V
